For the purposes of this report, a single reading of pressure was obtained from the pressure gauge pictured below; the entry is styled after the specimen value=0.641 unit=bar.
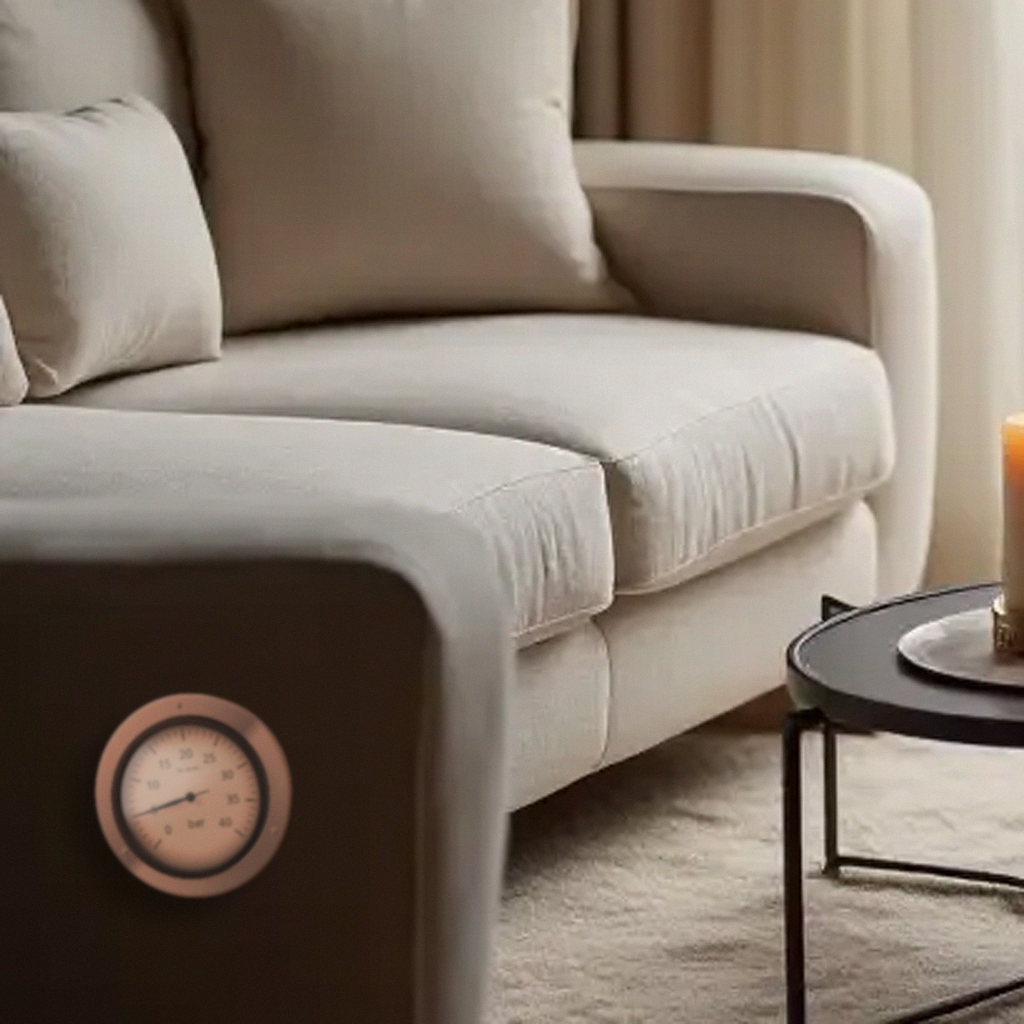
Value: value=5 unit=bar
